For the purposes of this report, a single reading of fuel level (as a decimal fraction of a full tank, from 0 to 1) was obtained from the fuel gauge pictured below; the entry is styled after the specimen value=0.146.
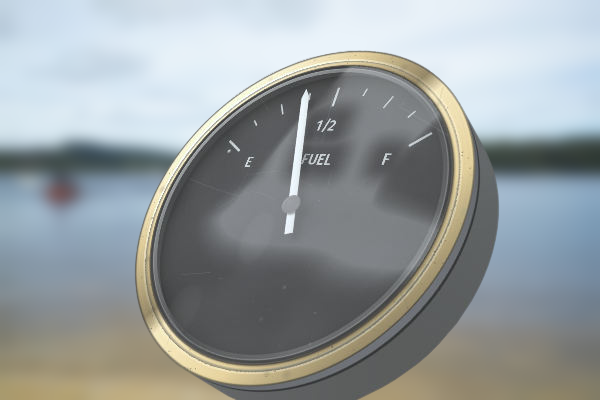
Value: value=0.375
